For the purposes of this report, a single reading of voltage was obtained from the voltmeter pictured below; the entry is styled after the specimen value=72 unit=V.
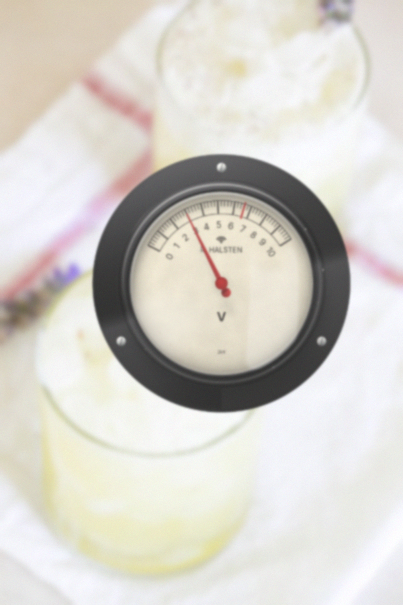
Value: value=3 unit=V
